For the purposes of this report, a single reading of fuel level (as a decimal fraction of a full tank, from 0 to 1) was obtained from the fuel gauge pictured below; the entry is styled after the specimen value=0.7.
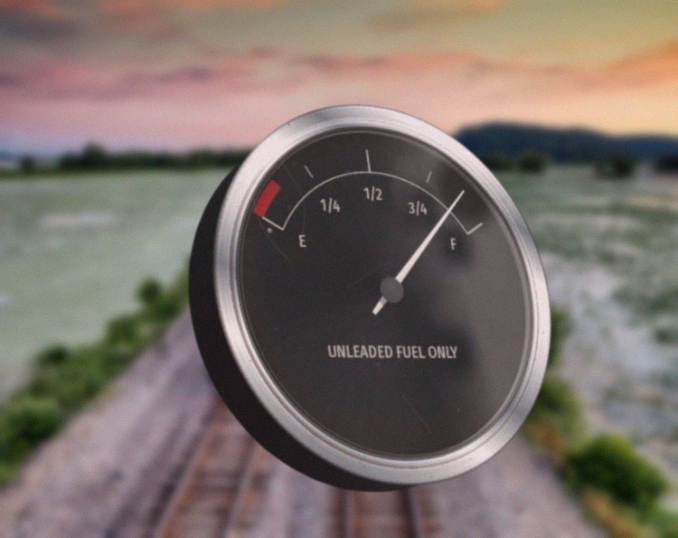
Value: value=0.875
